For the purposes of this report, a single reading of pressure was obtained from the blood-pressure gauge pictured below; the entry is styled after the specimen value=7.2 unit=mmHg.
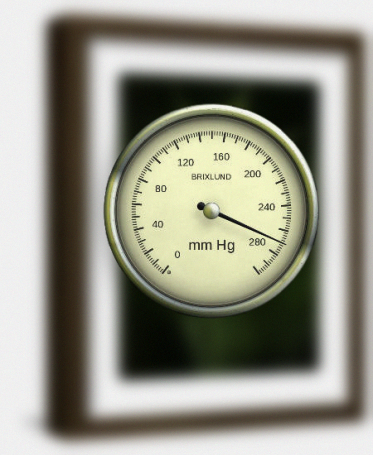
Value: value=270 unit=mmHg
